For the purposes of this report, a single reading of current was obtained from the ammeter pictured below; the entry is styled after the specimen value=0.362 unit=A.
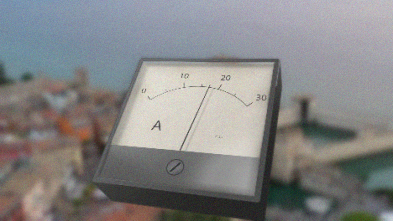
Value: value=17.5 unit=A
